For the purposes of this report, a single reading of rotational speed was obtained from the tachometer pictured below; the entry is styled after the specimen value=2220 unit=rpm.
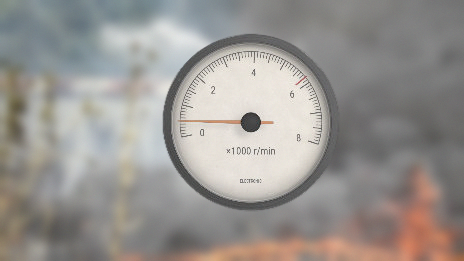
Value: value=500 unit=rpm
